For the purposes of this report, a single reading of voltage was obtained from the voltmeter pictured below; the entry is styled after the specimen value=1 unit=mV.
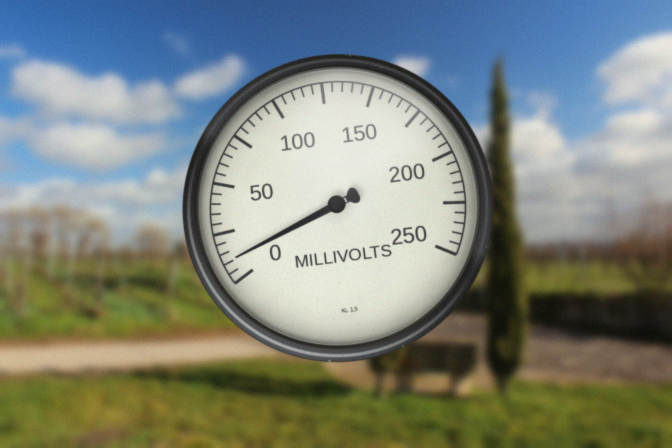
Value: value=10 unit=mV
